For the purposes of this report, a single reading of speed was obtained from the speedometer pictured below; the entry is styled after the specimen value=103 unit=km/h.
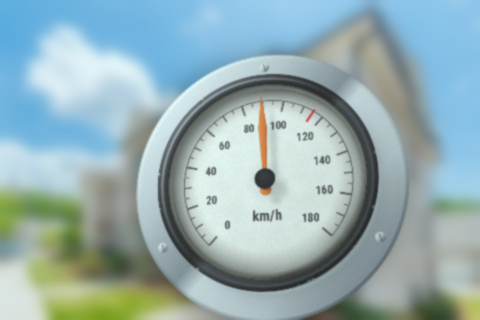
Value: value=90 unit=km/h
